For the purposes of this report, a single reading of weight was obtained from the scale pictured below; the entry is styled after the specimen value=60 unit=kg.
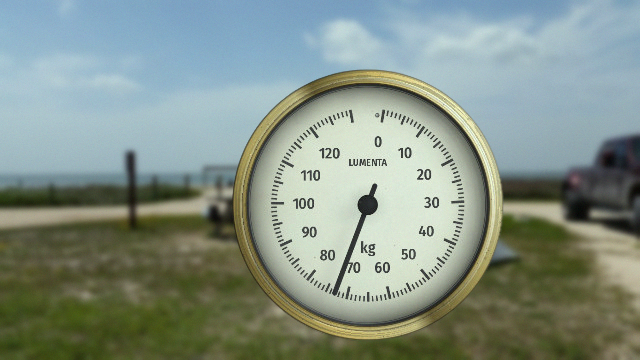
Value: value=73 unit=kg
